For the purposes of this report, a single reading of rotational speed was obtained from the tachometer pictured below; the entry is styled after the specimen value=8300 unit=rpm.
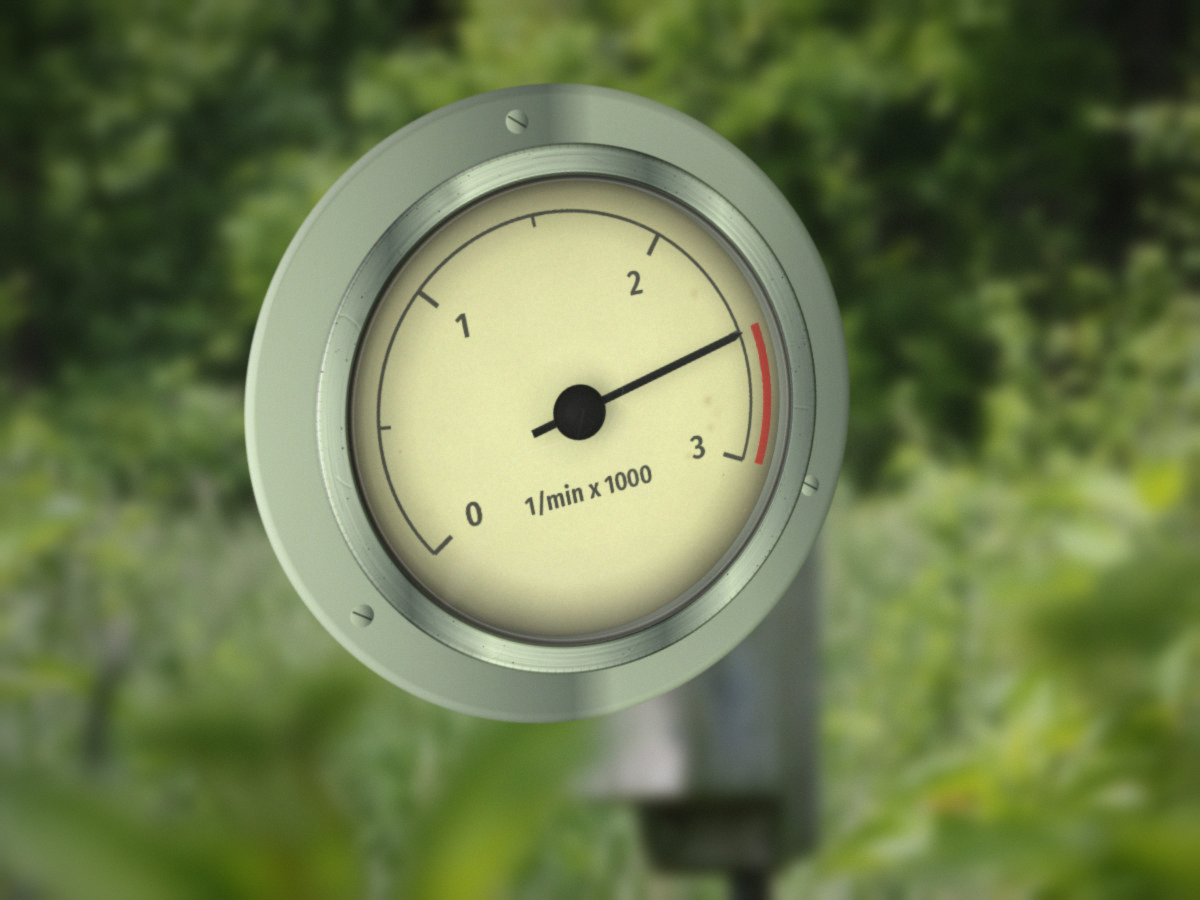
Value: value=2500 unit=rpm
